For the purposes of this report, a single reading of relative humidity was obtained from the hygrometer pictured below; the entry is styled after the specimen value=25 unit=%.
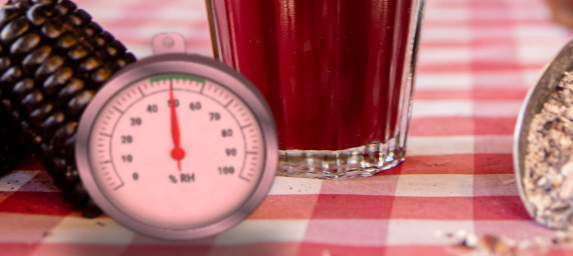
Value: value=50 unit=%
